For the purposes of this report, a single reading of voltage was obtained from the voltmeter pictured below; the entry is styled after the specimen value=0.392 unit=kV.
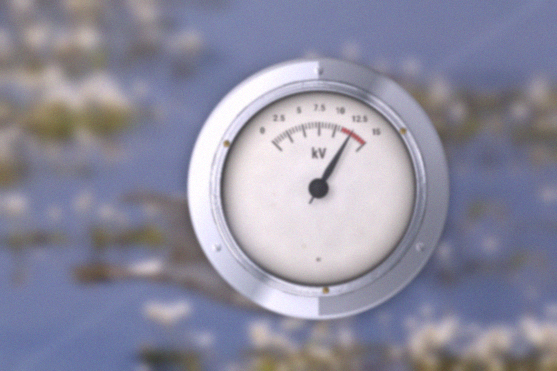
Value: value=12.5 unit=kV
